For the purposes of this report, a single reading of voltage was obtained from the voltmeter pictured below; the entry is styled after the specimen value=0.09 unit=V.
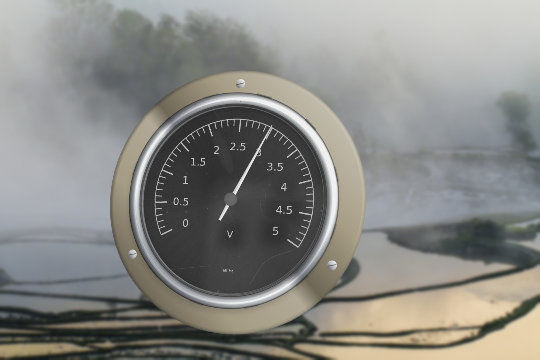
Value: value=3 unit=V
